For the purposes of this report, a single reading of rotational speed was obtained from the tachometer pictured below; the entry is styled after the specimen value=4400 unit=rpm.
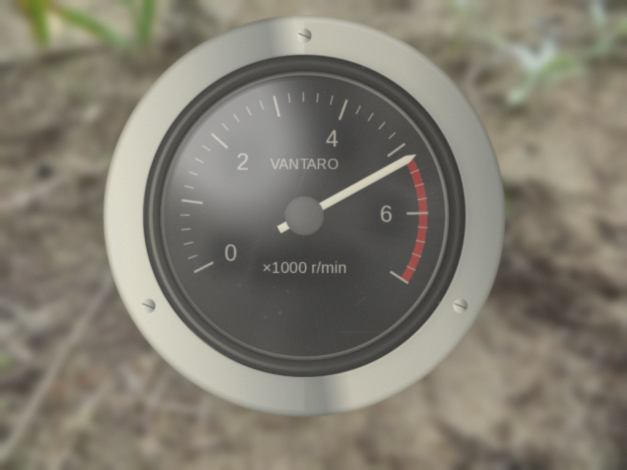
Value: value=5200 unit=rpm
